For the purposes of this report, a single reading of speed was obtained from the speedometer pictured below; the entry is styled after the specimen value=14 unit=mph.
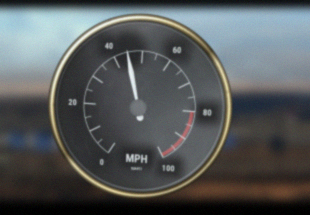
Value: value=45 unit=mph
